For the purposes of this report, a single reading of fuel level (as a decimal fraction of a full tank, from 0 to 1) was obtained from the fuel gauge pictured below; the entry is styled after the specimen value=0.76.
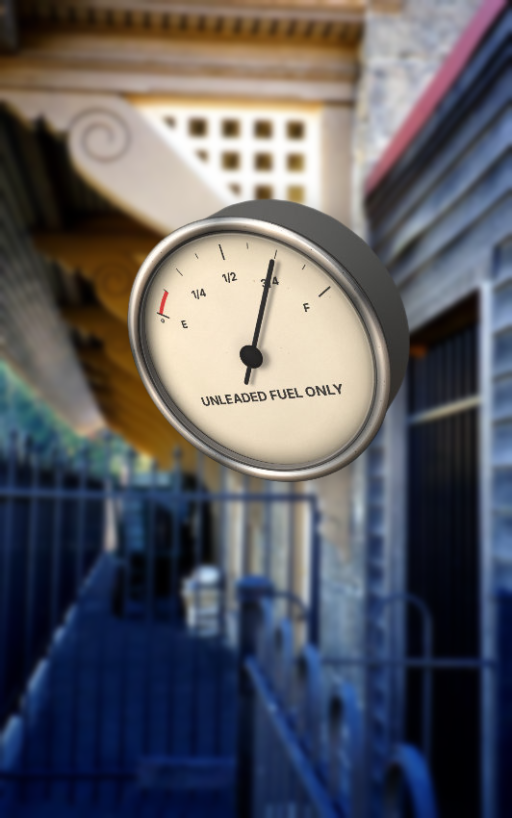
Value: value=0.75
